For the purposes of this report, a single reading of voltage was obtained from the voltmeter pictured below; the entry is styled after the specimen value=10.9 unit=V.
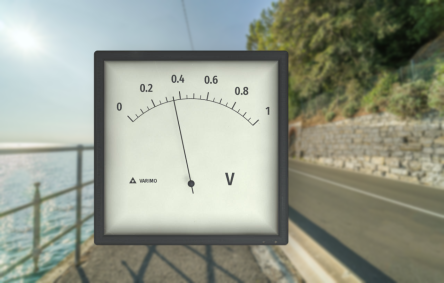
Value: value=0.35 unit=V
